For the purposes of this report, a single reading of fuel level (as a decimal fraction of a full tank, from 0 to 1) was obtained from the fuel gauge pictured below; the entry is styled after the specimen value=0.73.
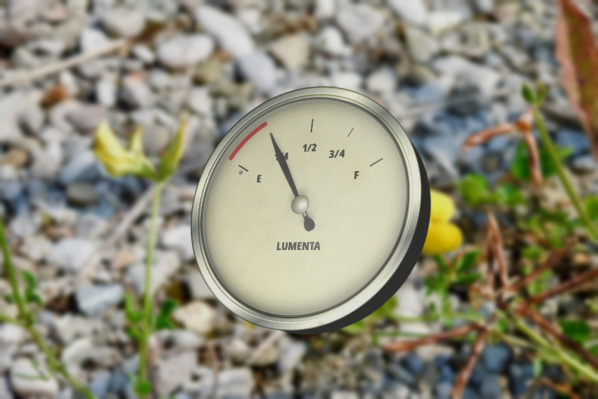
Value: value=0.25
